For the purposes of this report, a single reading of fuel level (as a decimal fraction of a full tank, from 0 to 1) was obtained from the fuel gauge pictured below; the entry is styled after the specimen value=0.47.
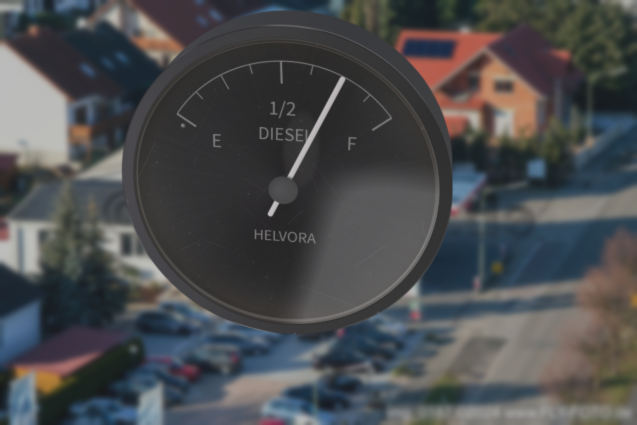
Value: value=0.75
